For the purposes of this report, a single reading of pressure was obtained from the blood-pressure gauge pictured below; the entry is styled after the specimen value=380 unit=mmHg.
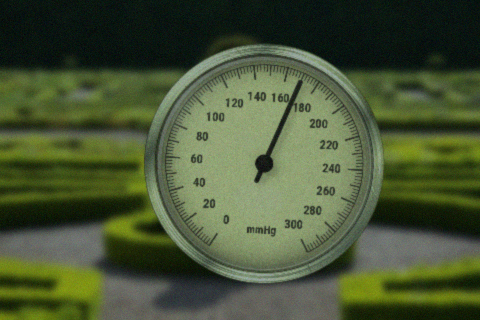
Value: value=170 unit=mmHg
